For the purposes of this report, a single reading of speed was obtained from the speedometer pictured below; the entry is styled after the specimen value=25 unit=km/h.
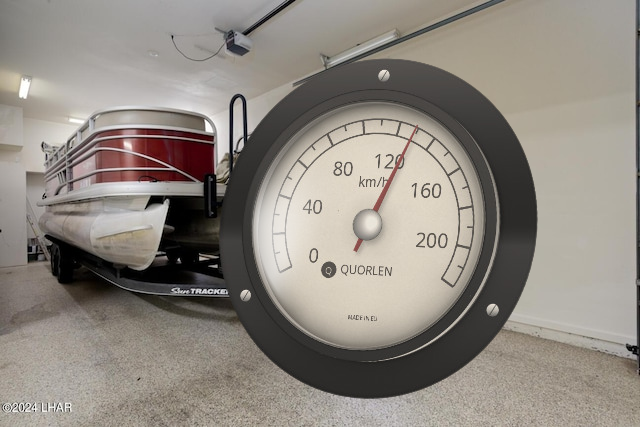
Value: value=130 unit=km/h
